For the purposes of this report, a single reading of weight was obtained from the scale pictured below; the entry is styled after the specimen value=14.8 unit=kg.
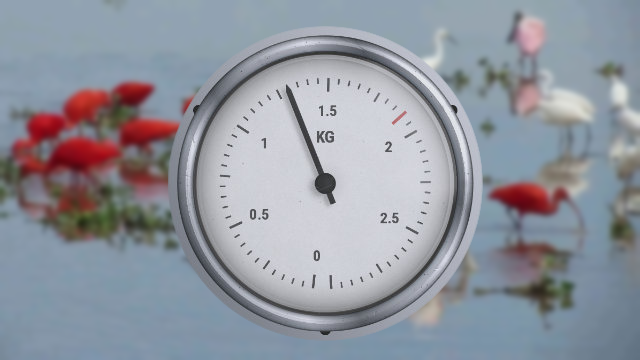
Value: value=1.3 unit=kg
